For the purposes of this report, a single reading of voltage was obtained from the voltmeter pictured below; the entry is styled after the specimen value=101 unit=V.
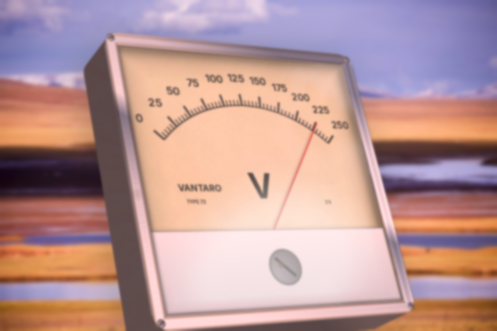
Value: value=225 unit=V
